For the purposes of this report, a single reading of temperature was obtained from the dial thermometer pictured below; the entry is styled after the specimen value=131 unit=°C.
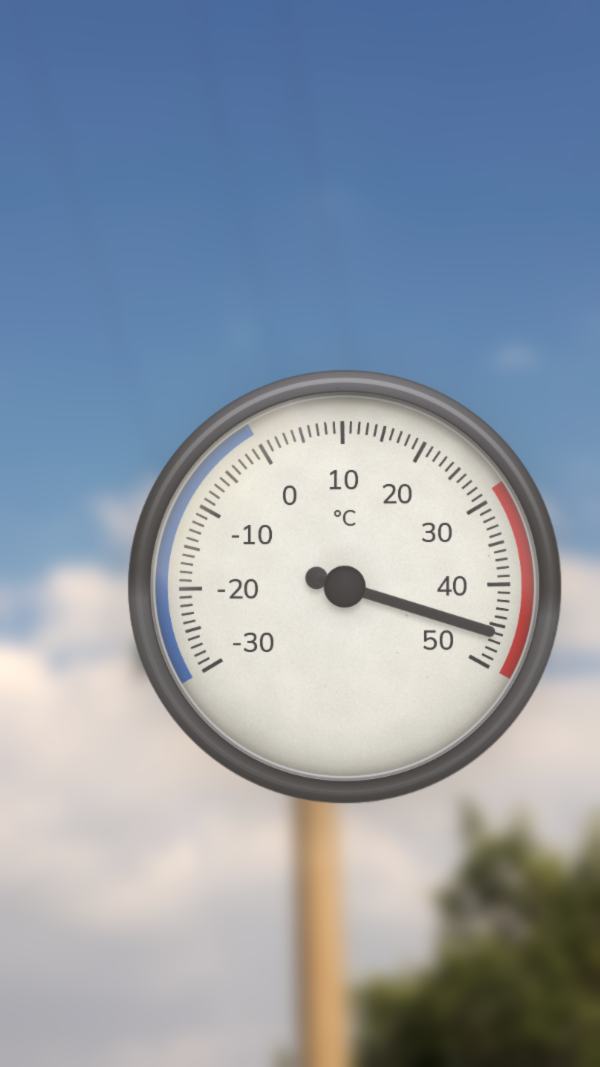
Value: value=46 unit=°C
